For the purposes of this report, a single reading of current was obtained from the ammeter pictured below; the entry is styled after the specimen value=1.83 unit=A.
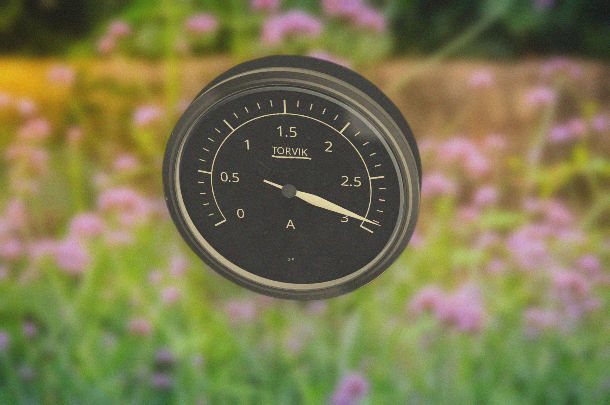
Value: value=2.9 unit=A
